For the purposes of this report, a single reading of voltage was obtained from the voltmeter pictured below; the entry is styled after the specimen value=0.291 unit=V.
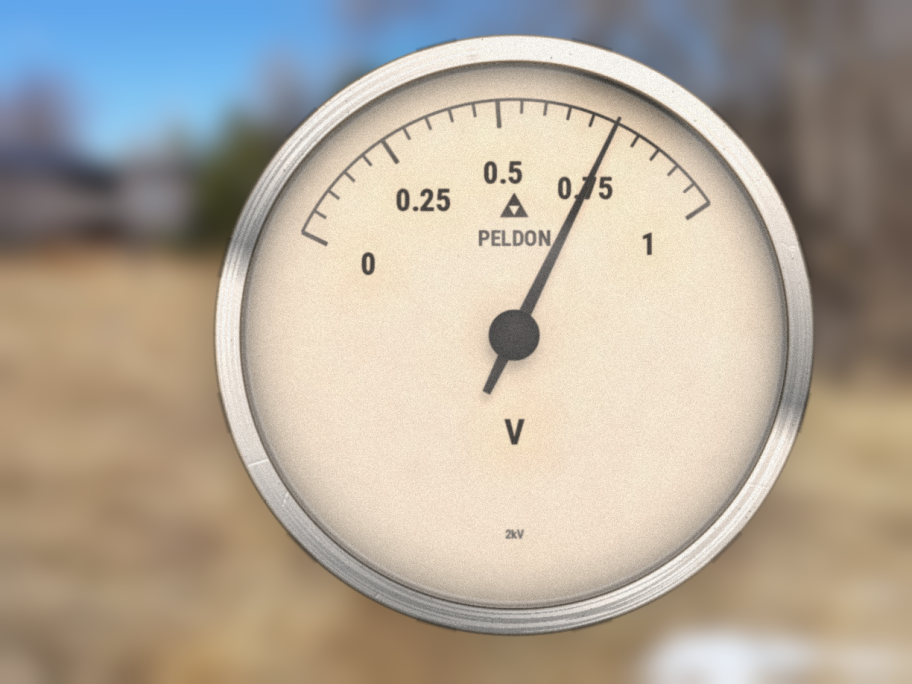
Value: value=0.75 unit=V
